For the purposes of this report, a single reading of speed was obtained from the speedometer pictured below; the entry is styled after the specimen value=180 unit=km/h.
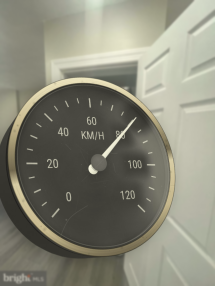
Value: value=80 unit=km/h
